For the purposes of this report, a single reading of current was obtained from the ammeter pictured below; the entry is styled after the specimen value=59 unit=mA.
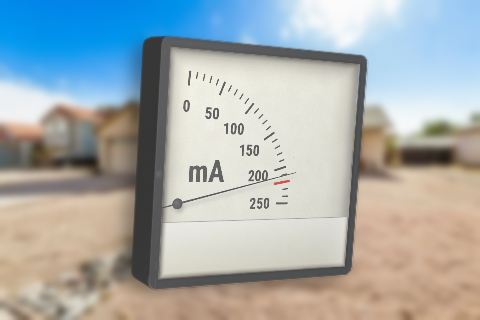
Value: value=210 unit=mA
